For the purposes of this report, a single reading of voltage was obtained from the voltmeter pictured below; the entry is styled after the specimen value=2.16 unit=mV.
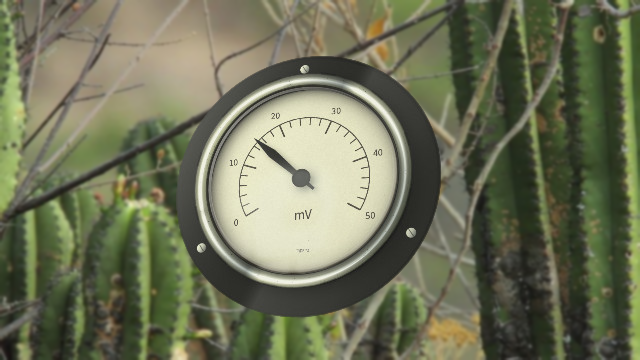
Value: value=15 unit=mV
